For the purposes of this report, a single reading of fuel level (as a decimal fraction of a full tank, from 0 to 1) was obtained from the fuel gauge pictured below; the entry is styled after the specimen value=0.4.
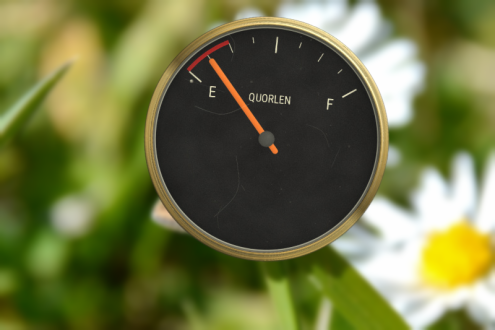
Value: value=0.125
